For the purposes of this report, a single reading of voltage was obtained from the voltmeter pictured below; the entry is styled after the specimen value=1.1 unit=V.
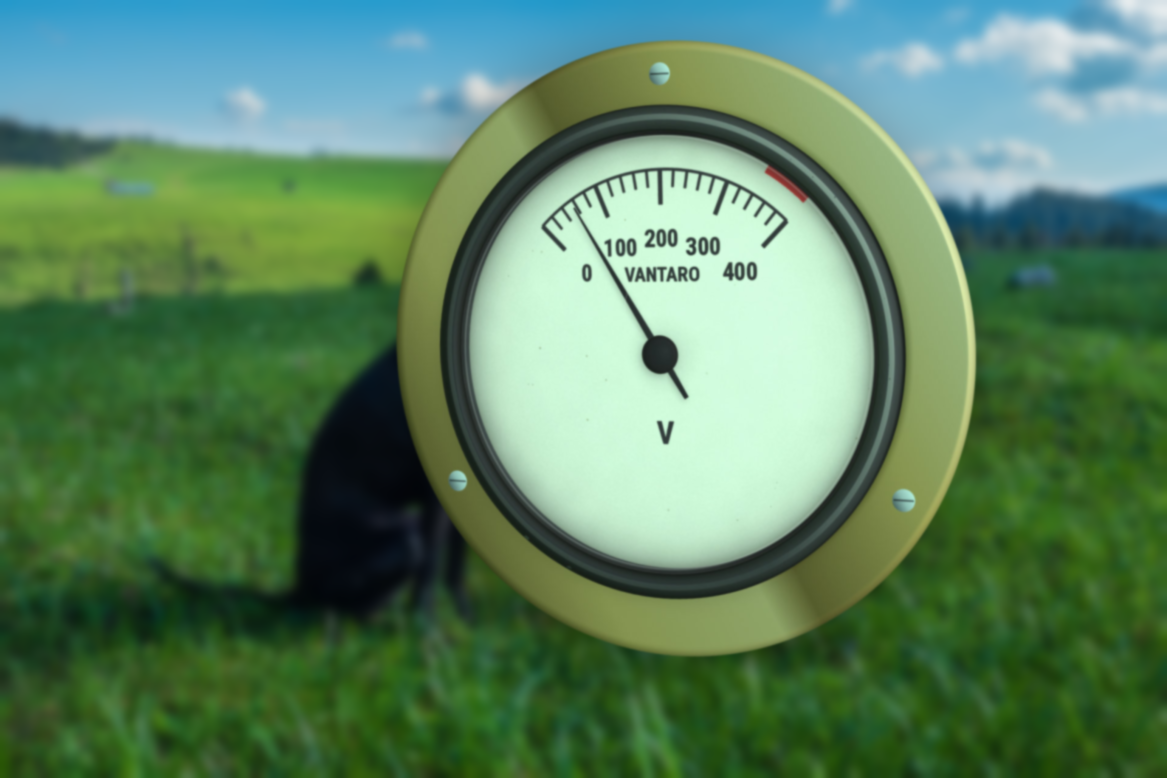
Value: value=60 unit=V
